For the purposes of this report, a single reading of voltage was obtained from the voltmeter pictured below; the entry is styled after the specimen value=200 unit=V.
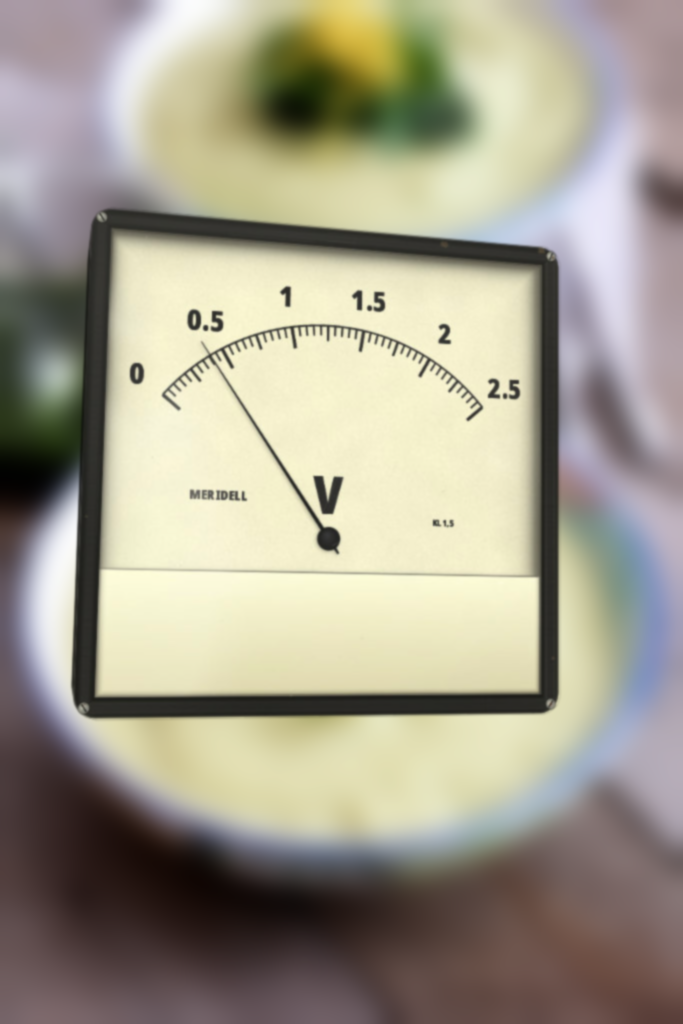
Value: value=0.4 unit=V
